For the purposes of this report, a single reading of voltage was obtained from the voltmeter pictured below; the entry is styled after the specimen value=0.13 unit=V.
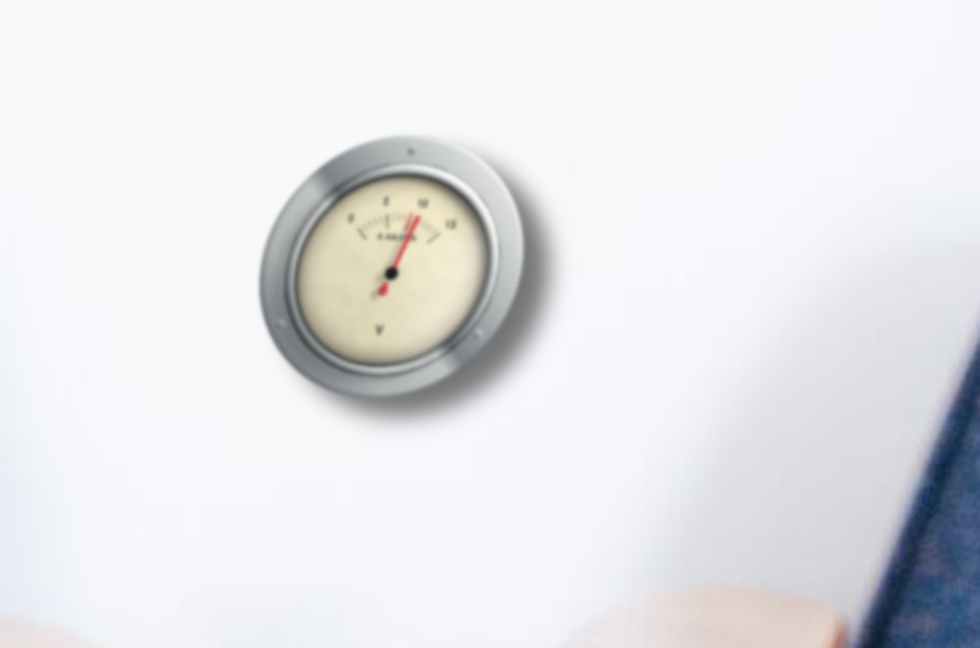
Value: value=10 unit=V
